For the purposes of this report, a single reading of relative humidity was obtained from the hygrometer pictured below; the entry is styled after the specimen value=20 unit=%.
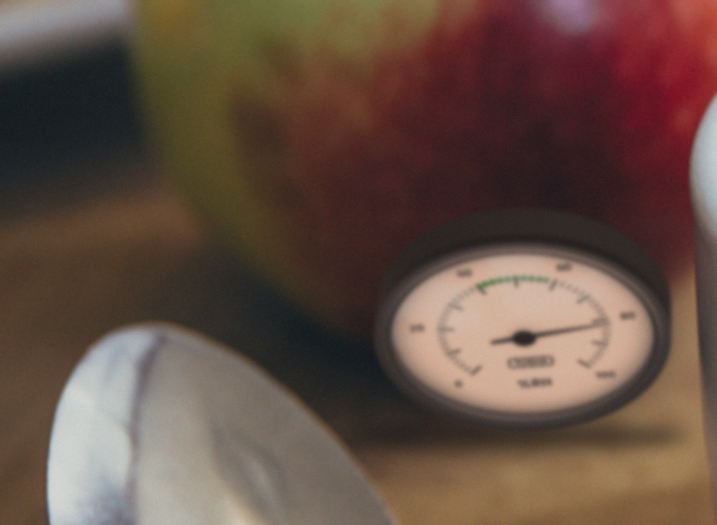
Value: value=80 unit=%
